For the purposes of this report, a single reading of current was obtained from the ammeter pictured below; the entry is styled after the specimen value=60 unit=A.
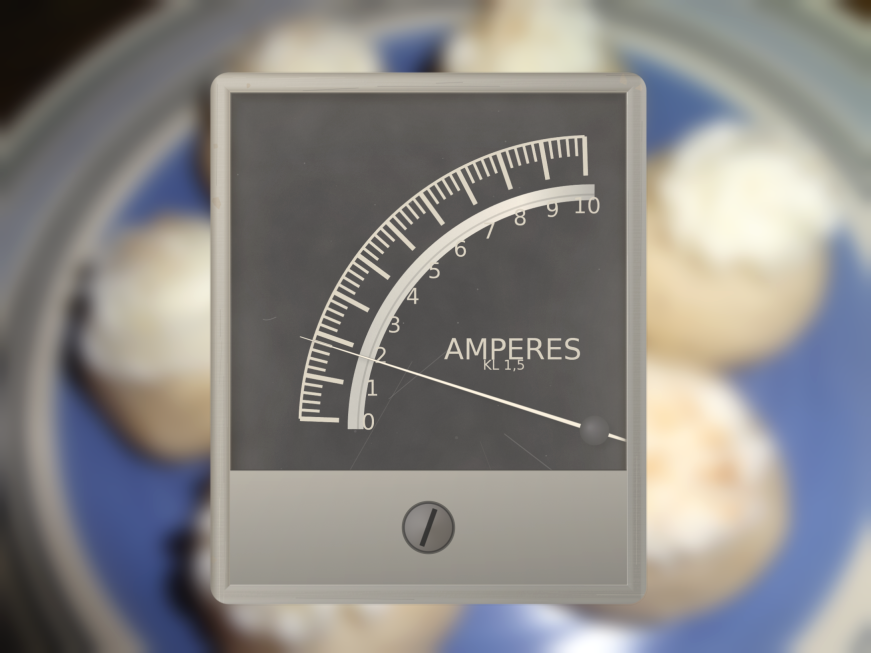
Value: value=1.8 unit=A
